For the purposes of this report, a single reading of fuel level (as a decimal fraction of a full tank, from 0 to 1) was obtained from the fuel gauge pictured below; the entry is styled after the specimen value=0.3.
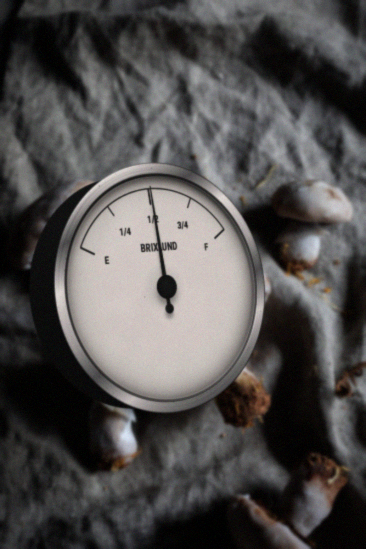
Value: value=0.5
